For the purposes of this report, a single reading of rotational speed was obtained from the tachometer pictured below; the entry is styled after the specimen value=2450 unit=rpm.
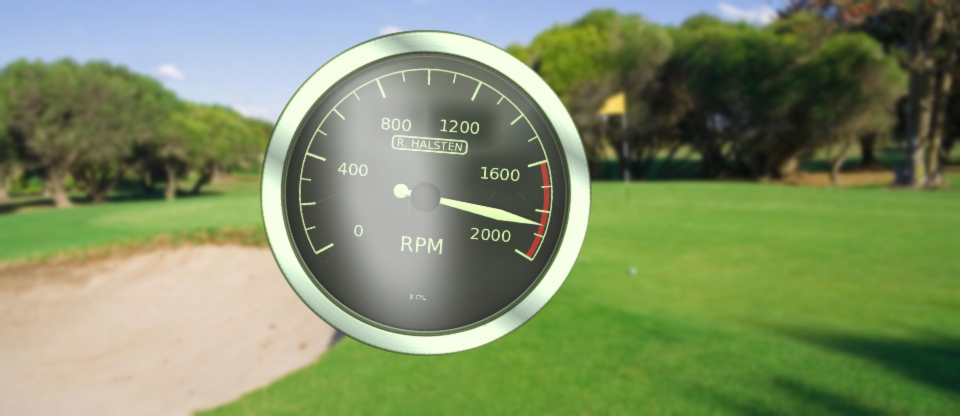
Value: value=1850 unit=rpm
